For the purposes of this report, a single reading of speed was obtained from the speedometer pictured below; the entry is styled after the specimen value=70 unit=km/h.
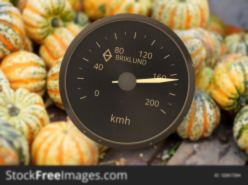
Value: value=165 unit=km/h
